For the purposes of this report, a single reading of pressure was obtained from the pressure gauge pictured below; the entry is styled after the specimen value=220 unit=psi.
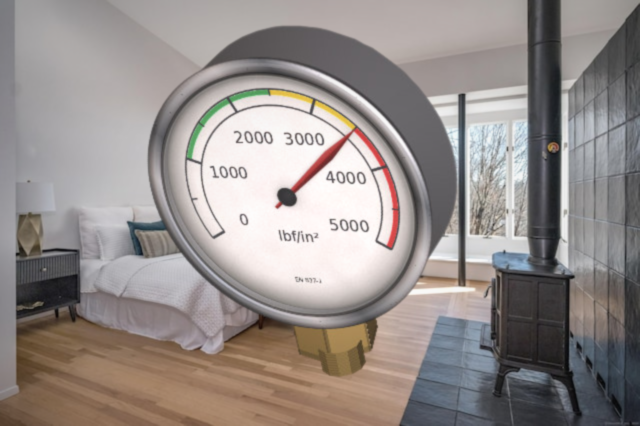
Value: value=3500 unit=psi
